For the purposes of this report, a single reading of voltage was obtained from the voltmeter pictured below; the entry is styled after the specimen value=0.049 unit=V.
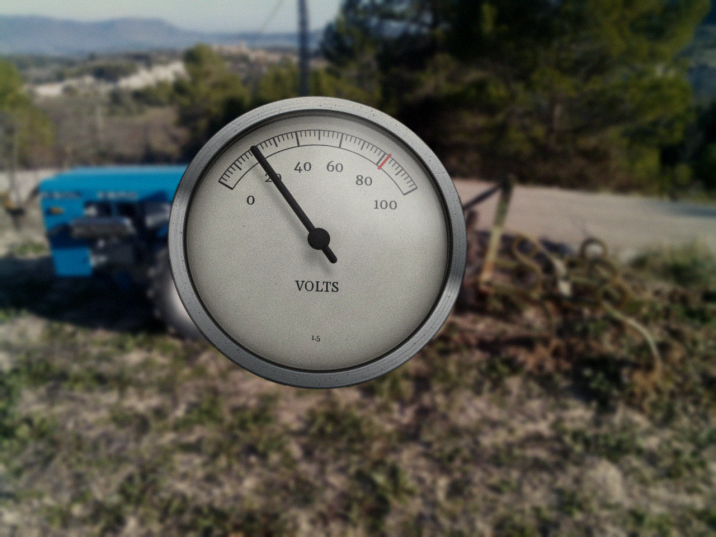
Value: value=20 unit=V
